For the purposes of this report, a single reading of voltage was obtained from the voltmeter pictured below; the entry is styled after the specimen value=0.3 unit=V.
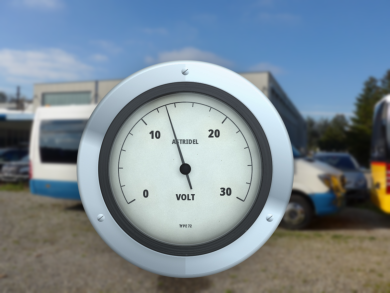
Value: value=13 unit=V
